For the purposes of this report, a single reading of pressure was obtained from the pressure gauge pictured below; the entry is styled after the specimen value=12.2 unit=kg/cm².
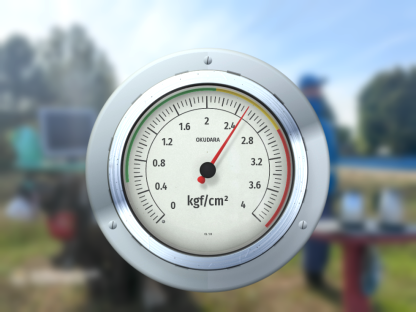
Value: value=2.5 unit=kg/cm²
